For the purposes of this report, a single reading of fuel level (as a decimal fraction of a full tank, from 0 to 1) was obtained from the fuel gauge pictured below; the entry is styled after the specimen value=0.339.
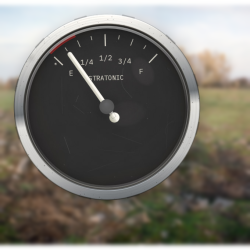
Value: value=0.125
